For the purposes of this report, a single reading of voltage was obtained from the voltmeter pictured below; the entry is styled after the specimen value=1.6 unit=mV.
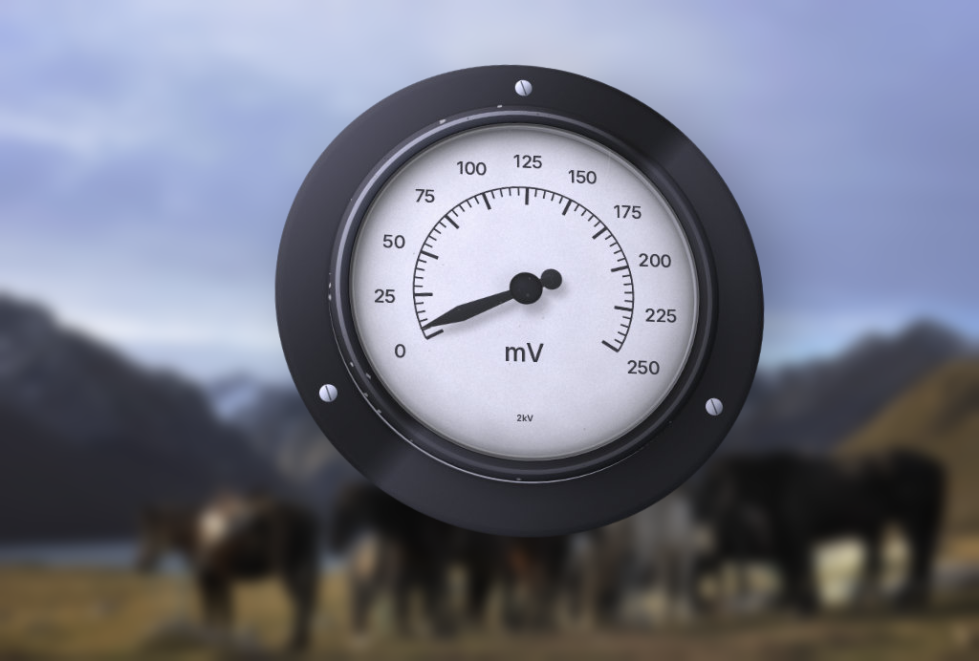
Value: value=5 unit=mV
